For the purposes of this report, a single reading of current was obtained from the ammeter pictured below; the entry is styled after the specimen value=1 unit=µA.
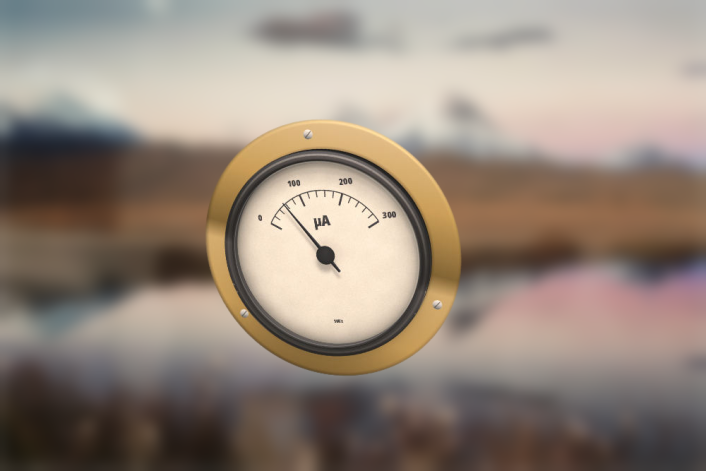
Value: value=60 unit=µA
